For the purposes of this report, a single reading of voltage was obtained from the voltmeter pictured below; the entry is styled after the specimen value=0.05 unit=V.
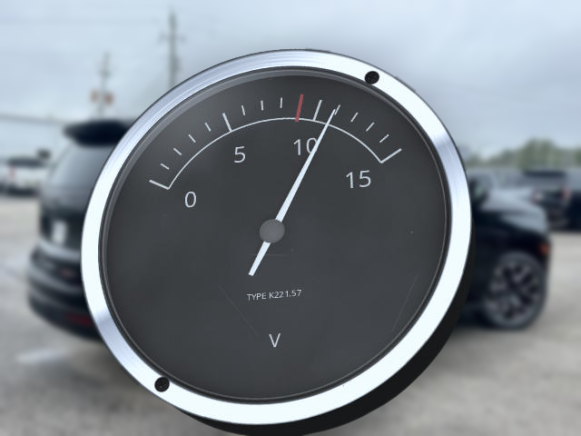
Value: value=11 unit=V
